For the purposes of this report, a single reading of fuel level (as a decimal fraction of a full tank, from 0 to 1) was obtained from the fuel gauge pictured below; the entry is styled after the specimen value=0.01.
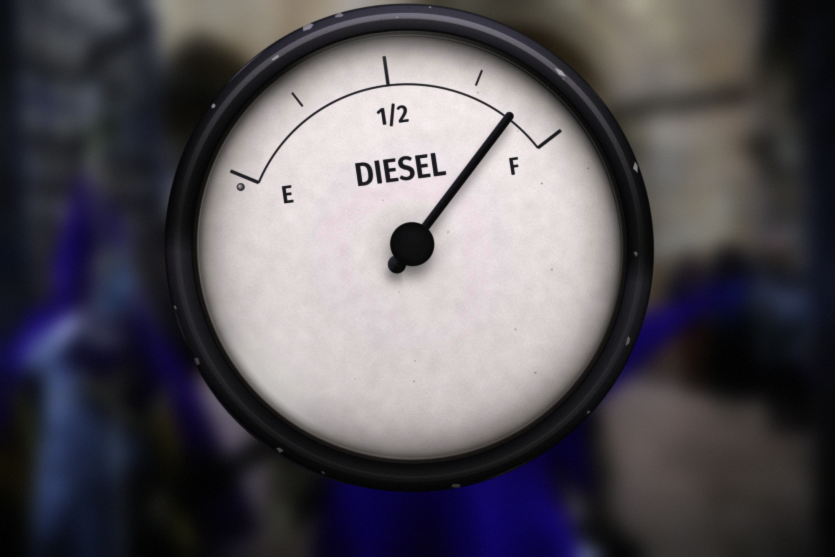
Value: value=0.875
